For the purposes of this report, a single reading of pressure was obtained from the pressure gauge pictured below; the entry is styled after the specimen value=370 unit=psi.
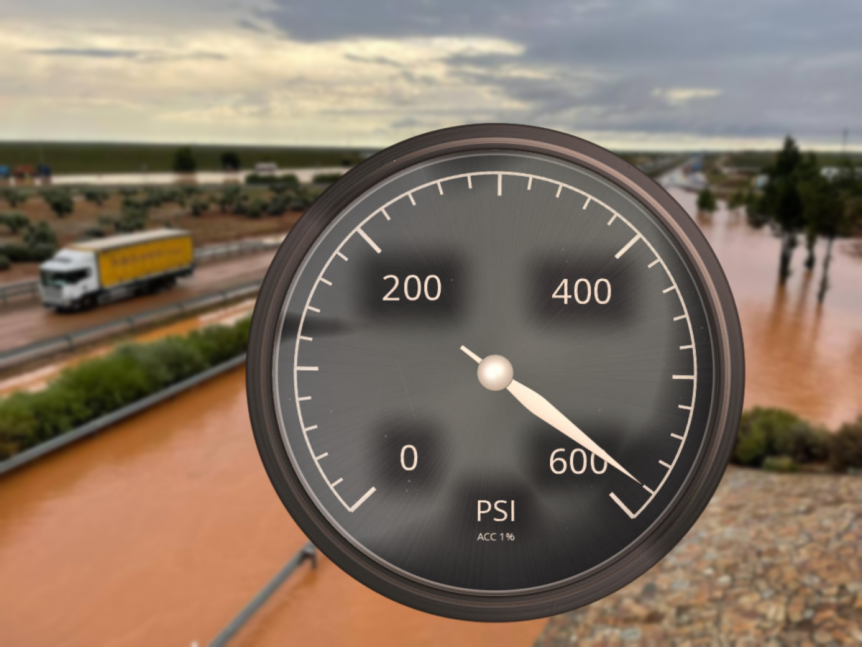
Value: value=580 unit=psi
